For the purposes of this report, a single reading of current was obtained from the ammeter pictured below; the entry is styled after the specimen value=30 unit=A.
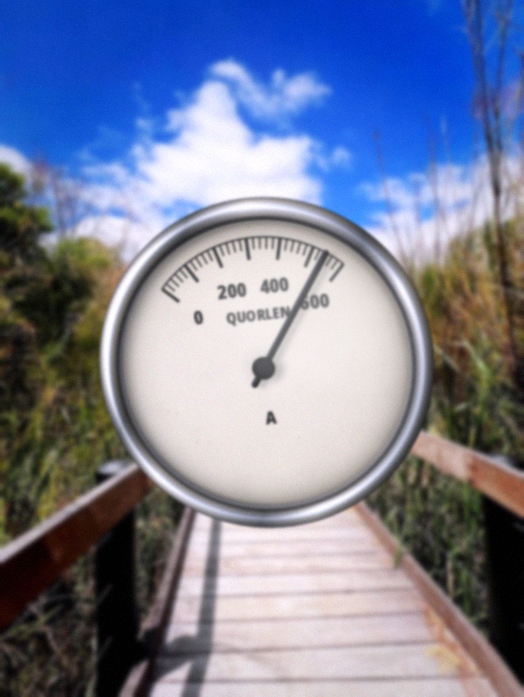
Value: value=540 unit=A
